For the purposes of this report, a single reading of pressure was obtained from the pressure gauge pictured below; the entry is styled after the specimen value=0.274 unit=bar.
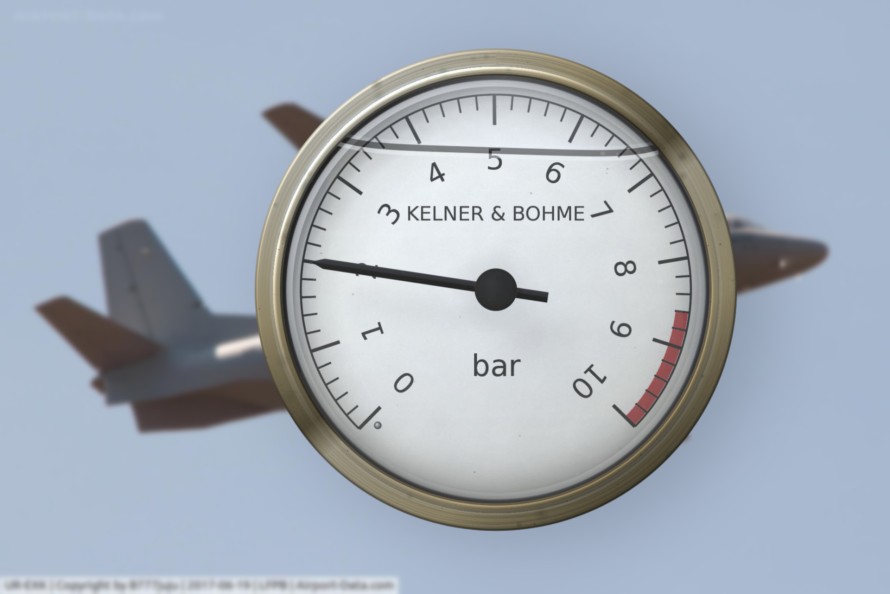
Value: value=2 unit=bar
